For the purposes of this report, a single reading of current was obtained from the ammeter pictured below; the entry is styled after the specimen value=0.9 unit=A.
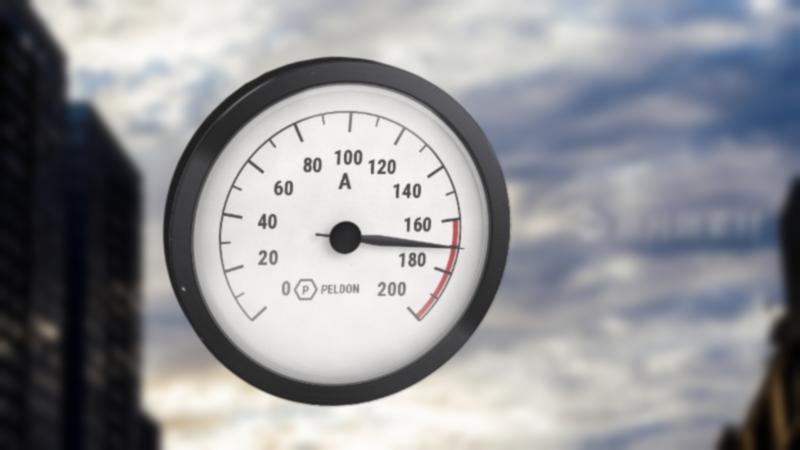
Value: value=170 unit=A
